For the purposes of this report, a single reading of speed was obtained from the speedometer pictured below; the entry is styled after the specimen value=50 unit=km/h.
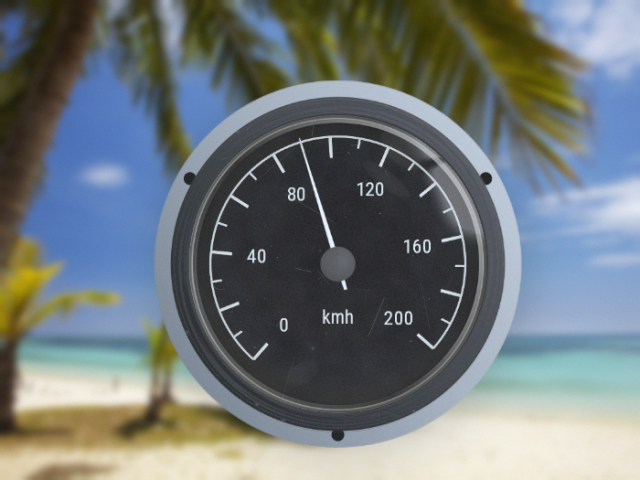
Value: value=90 unit=km/h
